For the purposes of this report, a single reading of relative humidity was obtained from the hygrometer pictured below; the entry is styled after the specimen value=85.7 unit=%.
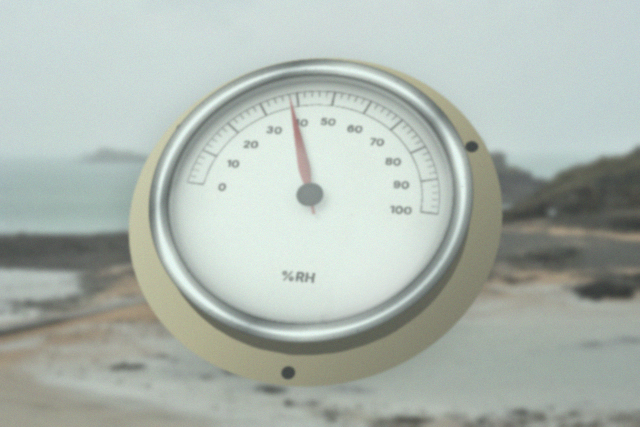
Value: value=38 unit=%
